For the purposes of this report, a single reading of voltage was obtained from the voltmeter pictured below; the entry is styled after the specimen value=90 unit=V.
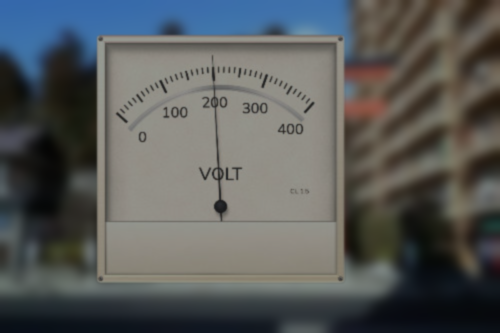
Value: value=200 unit=V
